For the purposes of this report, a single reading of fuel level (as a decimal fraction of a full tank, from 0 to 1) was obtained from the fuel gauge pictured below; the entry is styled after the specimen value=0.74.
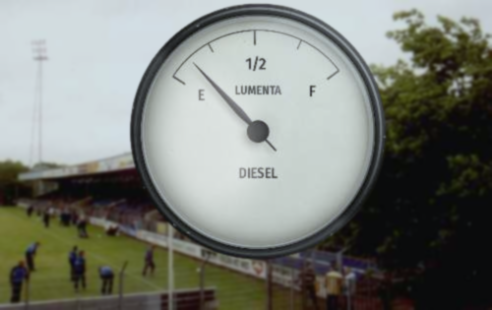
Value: value=0.125
